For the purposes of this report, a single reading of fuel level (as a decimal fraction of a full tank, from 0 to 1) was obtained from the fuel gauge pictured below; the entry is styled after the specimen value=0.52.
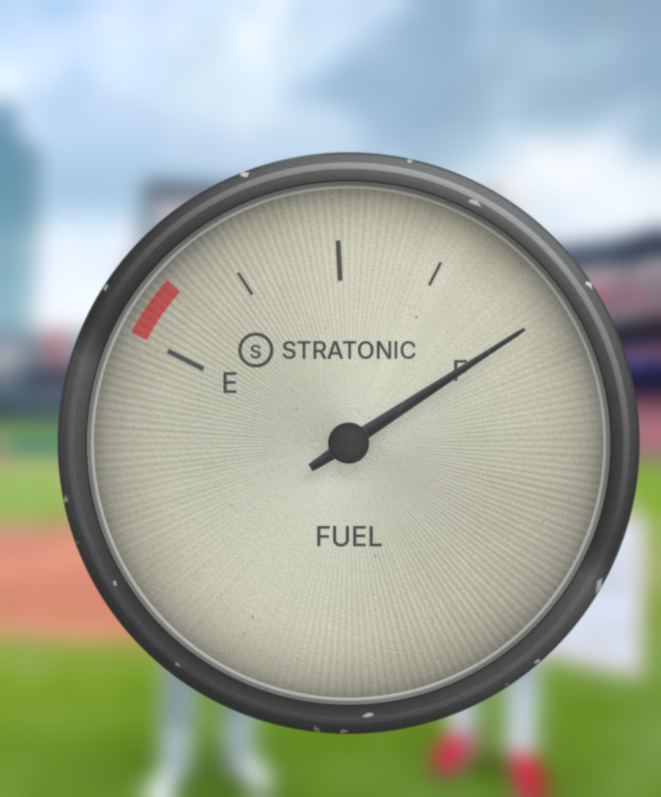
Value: value=1
